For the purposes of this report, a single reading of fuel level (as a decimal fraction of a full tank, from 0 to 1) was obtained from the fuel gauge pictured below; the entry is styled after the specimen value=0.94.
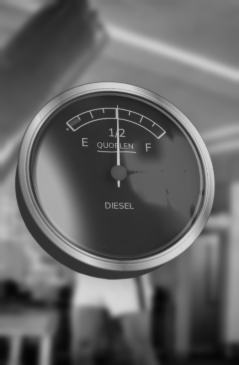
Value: value=0.5
